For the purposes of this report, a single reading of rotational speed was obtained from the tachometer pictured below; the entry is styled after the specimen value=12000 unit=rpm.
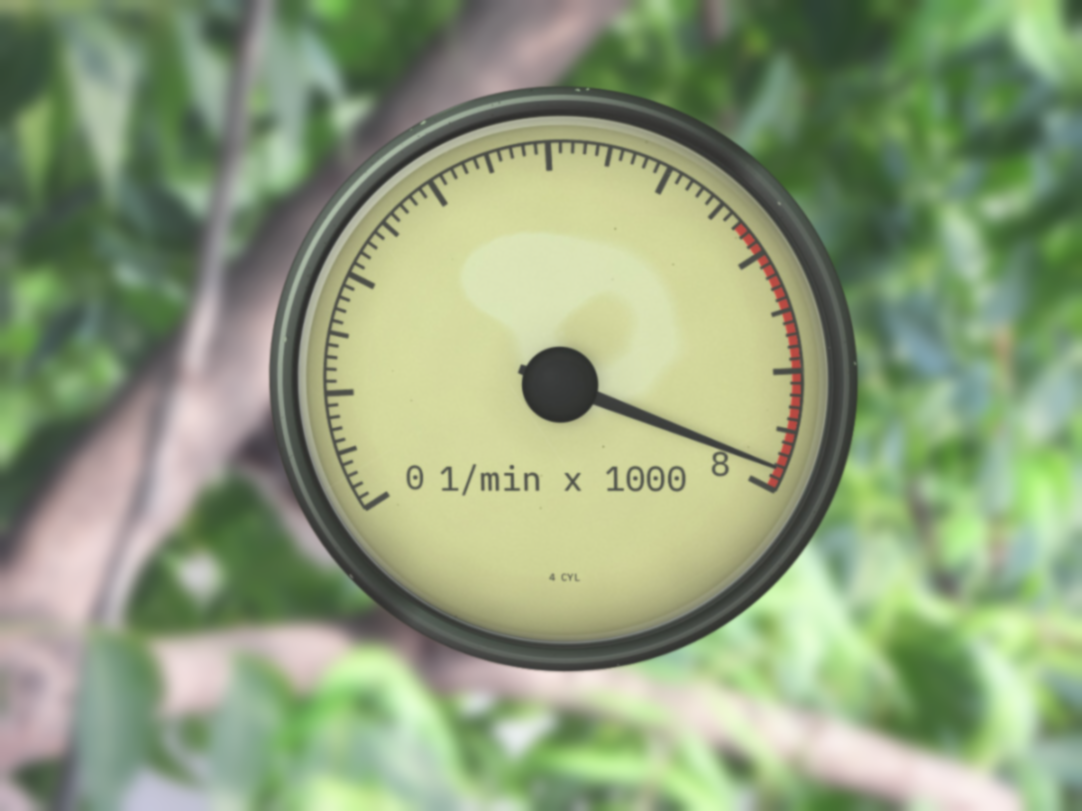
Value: value=7800 unit=rpm
